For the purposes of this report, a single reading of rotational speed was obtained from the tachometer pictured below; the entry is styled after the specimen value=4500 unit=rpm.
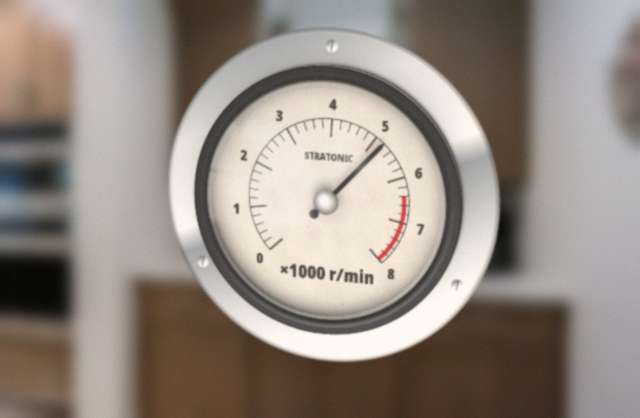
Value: value=5200 unit=rpm
